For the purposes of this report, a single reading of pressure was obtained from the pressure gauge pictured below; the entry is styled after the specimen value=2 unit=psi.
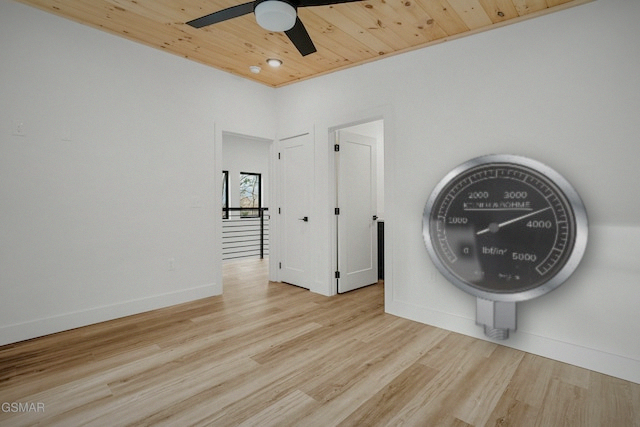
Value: value=3700 unit=psi
